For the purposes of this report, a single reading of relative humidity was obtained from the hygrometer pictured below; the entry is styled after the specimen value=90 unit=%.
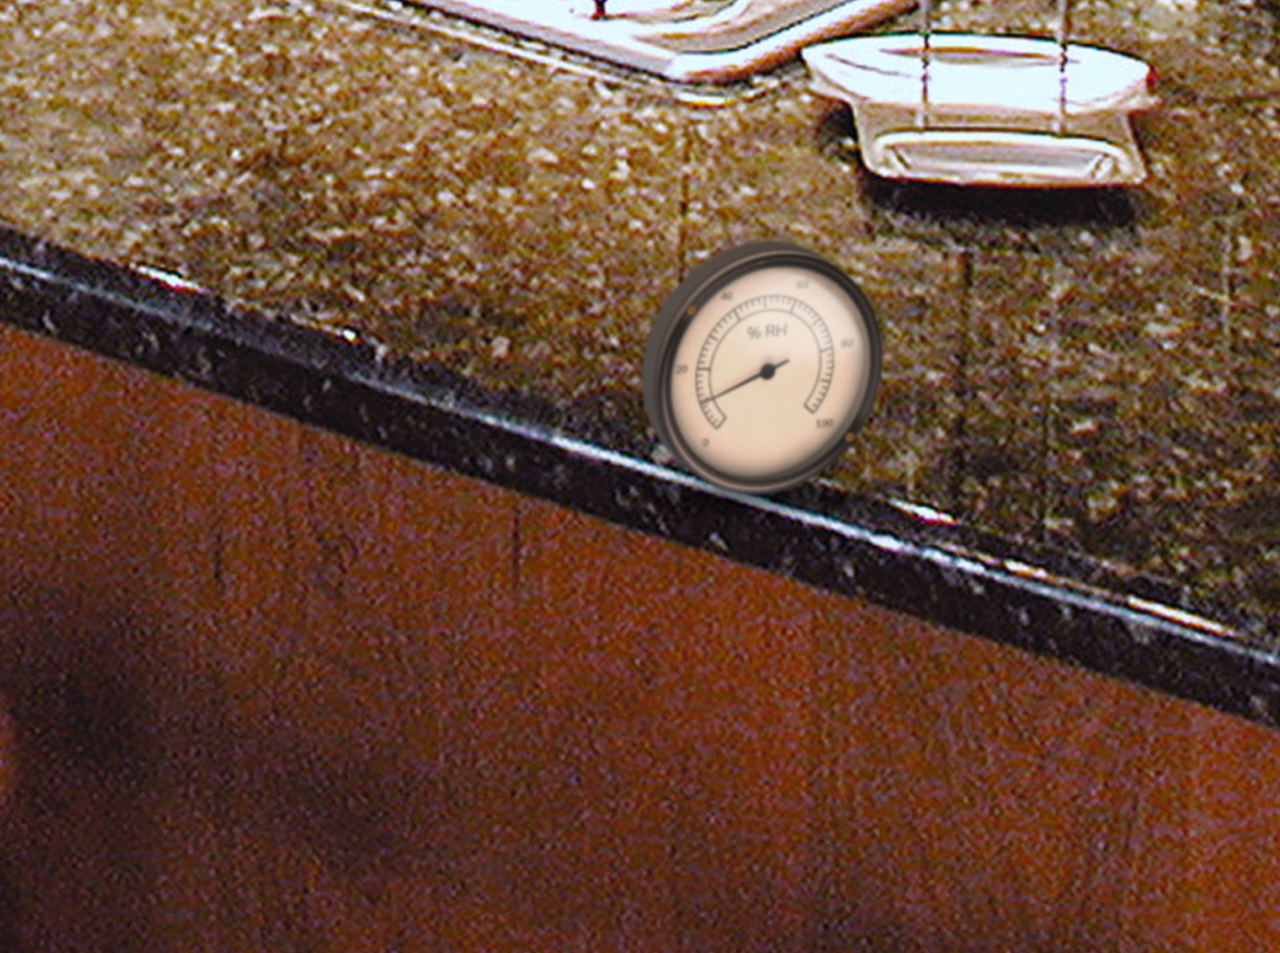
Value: value=10 unit=%
